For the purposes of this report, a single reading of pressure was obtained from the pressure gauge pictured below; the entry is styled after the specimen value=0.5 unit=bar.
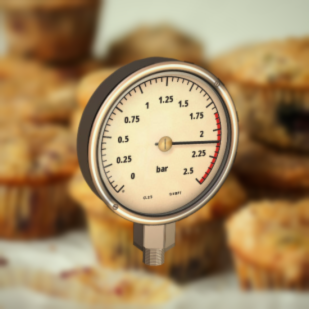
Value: value=2.1 unit=bar
